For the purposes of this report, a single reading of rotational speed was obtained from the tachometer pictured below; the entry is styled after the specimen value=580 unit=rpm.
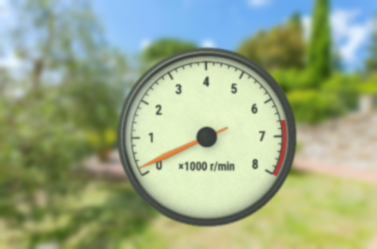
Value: value=200 unit=rpm
